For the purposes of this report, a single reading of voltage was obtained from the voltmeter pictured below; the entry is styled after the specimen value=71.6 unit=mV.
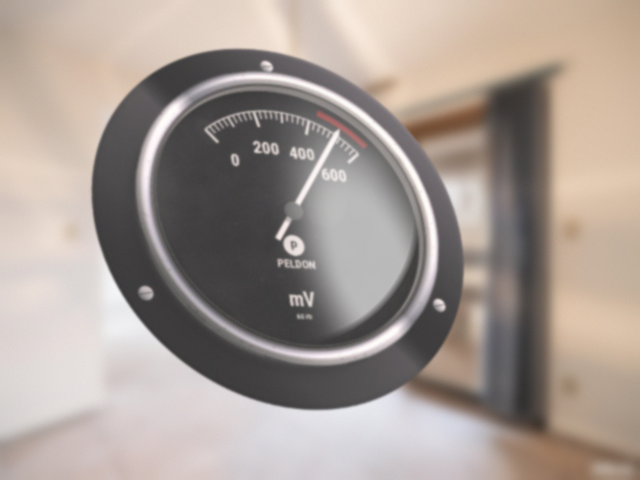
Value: value=500 unit=mV
